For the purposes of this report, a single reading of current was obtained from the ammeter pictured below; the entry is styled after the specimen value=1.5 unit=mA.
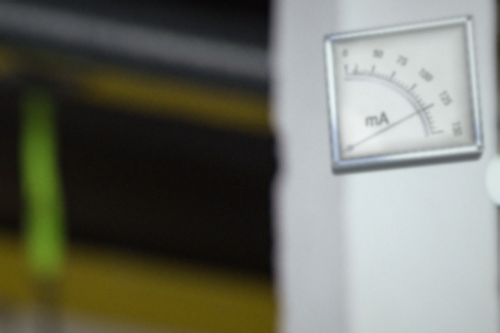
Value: value=125 unit=mA
